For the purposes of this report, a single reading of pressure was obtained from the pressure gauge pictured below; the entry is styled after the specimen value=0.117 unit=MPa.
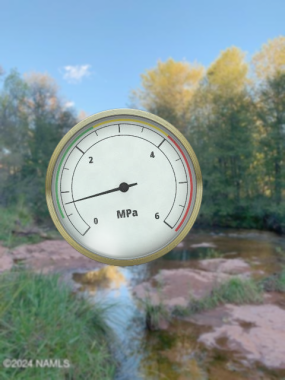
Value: value=0.75 unit=MPa
